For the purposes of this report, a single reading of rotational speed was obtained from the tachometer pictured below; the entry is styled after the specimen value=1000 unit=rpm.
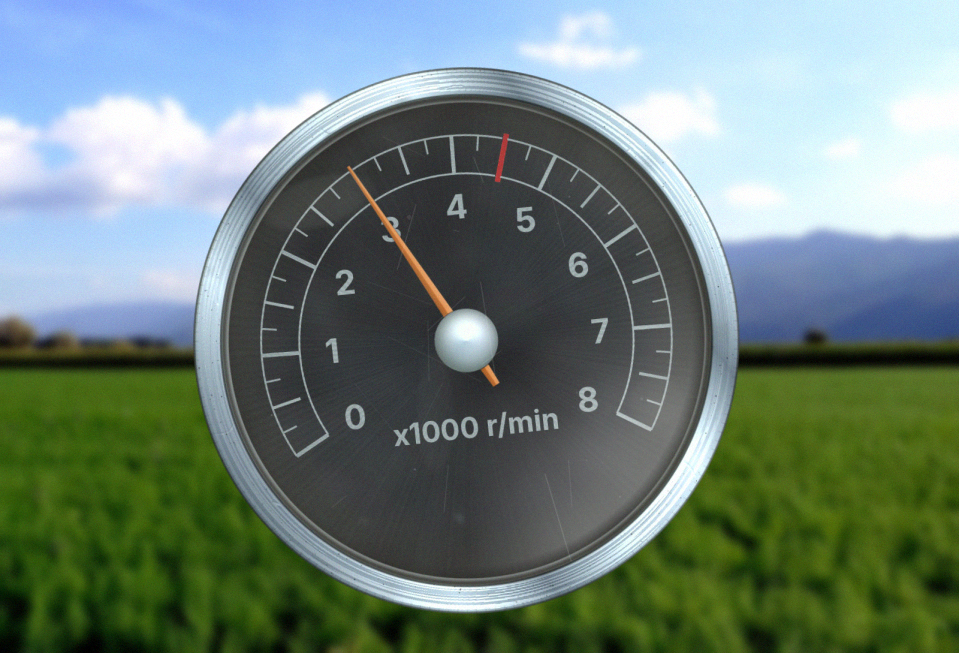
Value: value=3000 unit=rpm
